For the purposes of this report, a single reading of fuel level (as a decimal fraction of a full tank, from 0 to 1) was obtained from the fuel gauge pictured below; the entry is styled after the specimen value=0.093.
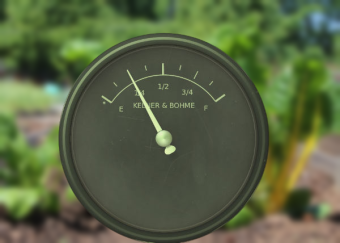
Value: value=0.25
